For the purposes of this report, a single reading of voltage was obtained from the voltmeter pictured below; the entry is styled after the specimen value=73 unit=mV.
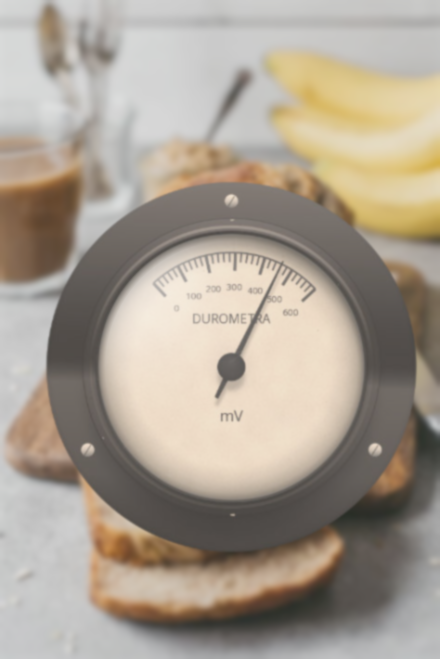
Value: value=460 unit=mV
